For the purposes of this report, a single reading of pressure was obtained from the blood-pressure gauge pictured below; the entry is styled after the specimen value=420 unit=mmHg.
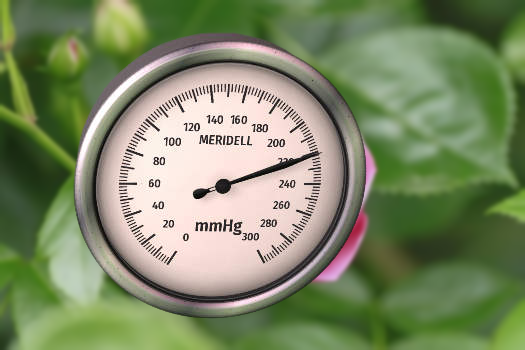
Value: value=220 unit=mmHg
